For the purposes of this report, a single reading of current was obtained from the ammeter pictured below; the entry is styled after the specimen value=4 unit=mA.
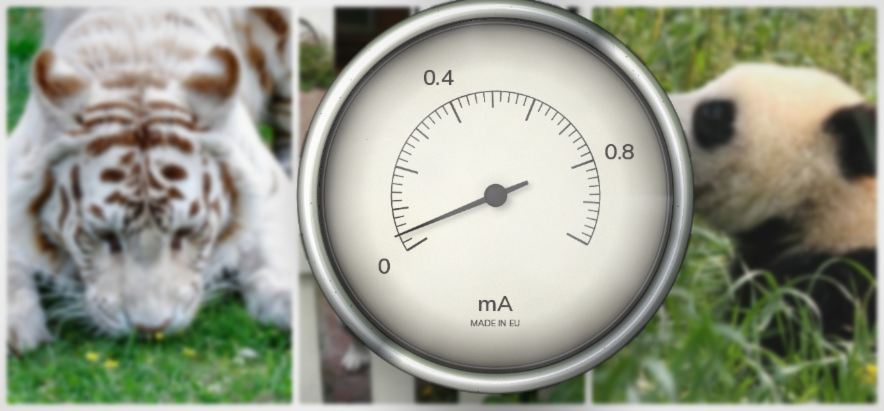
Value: value=0.04 unit=mA
